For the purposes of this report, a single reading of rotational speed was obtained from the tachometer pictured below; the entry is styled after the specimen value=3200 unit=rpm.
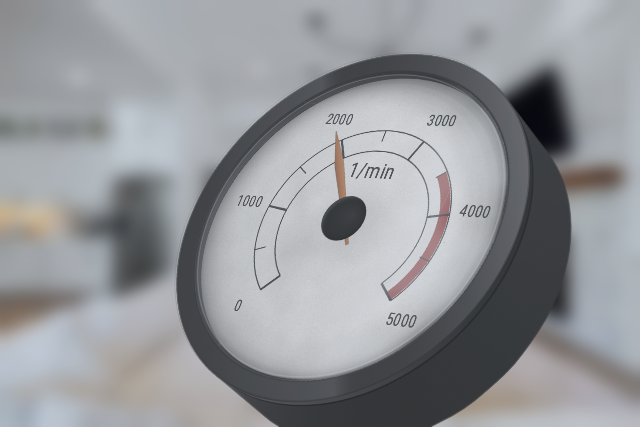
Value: value=2000 unit=rpm
